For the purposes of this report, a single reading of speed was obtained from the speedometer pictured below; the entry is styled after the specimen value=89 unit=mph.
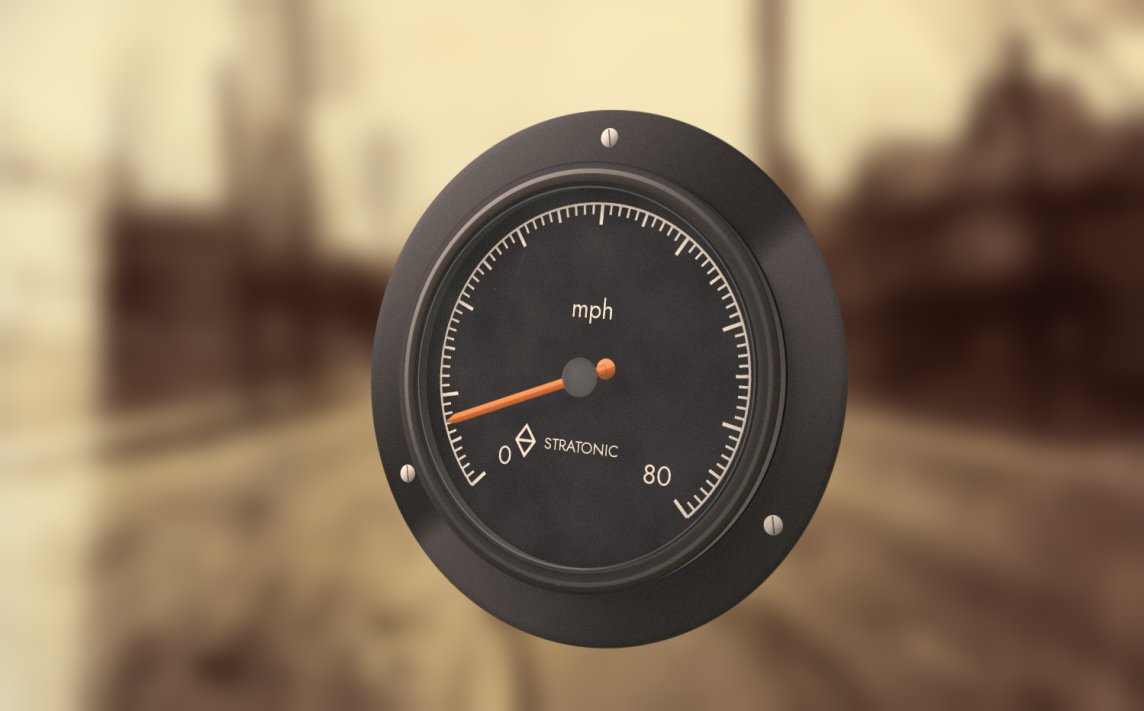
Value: value=7 unit=mph
